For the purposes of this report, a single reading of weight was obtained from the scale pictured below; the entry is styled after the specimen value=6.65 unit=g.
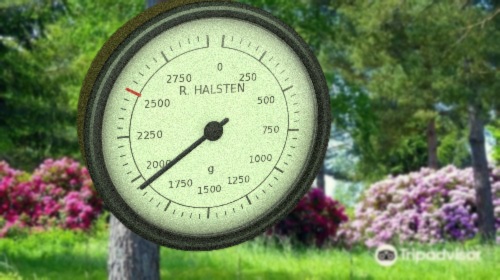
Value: value=1950 unit=g
